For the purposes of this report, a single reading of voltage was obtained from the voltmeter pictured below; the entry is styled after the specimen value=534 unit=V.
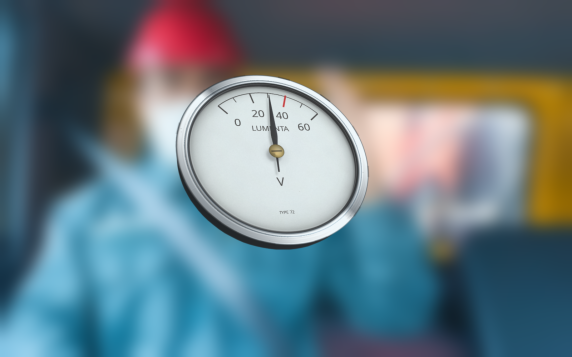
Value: value=30 unit=V
